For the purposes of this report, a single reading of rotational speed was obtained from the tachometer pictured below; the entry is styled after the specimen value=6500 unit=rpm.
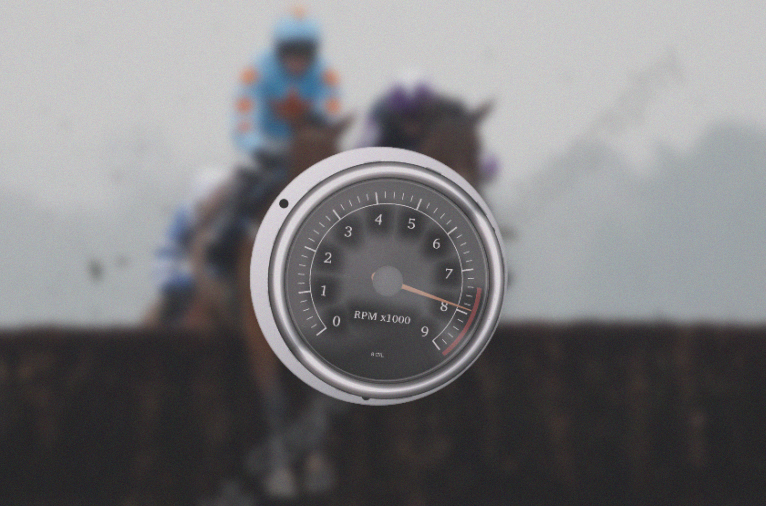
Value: value=7900 unit=rpm
